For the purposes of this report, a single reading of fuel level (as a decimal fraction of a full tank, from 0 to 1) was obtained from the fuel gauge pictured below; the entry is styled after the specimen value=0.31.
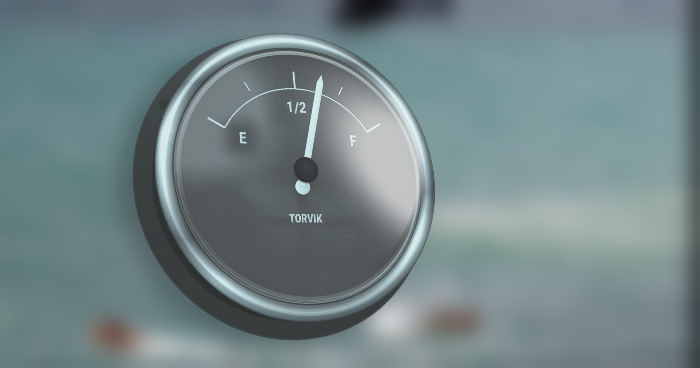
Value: value=0.625
